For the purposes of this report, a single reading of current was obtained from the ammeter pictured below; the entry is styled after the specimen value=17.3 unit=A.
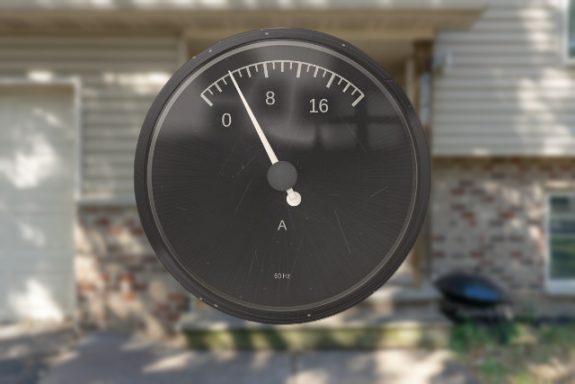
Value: value=4 unit=A
